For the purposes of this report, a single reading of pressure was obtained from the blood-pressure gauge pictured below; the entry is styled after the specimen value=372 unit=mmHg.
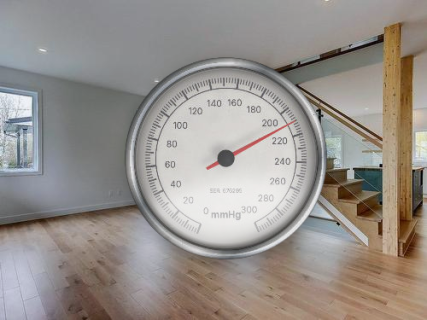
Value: value=210 unit=mmHg
